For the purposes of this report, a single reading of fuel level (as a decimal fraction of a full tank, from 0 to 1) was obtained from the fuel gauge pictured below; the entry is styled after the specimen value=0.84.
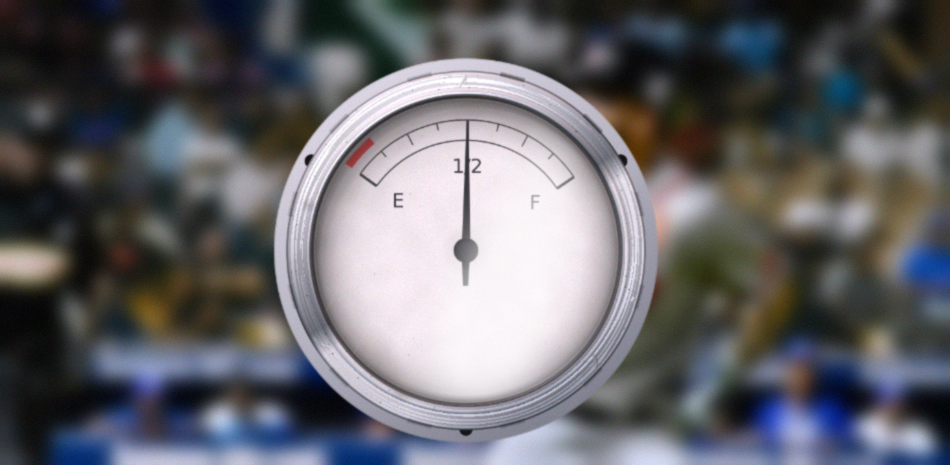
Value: value=0.5
